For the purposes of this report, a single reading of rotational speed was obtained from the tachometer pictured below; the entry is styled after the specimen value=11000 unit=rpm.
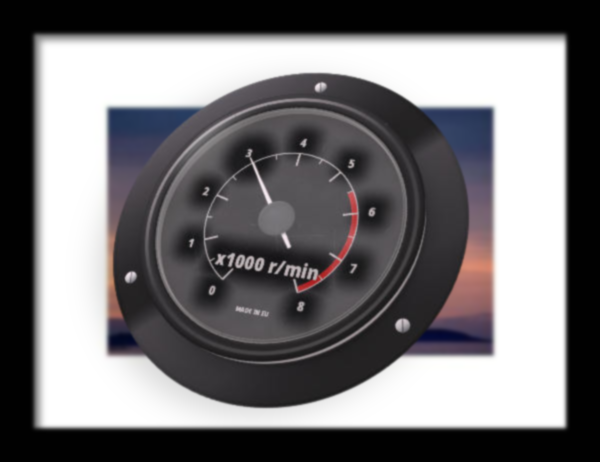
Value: value=3000 unit=rpm
